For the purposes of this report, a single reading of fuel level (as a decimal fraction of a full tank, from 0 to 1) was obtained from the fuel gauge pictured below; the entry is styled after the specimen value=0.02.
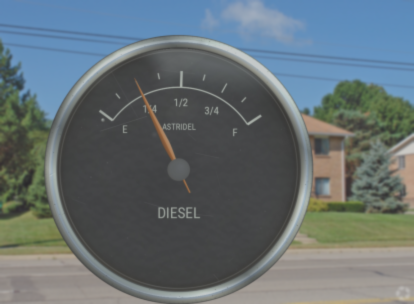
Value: value=0.25
